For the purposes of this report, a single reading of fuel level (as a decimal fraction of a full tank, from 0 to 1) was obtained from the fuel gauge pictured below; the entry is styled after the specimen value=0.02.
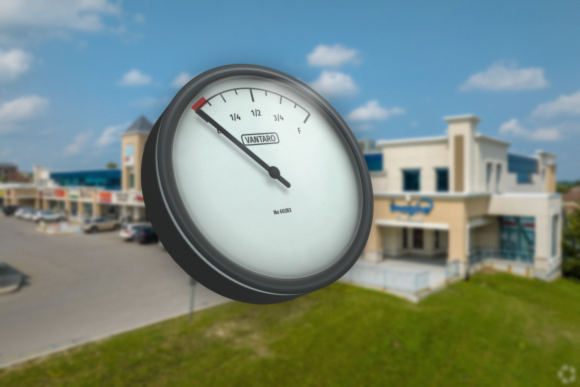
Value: value=0
